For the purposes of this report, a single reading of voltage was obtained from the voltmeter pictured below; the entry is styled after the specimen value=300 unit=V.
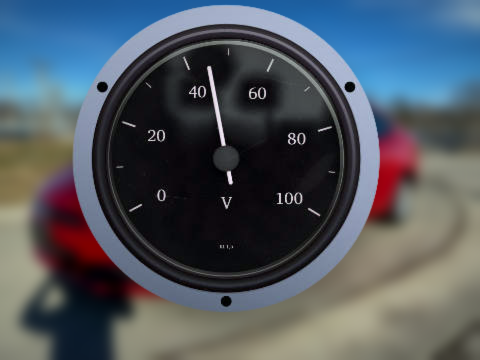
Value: value=45 unit=V
